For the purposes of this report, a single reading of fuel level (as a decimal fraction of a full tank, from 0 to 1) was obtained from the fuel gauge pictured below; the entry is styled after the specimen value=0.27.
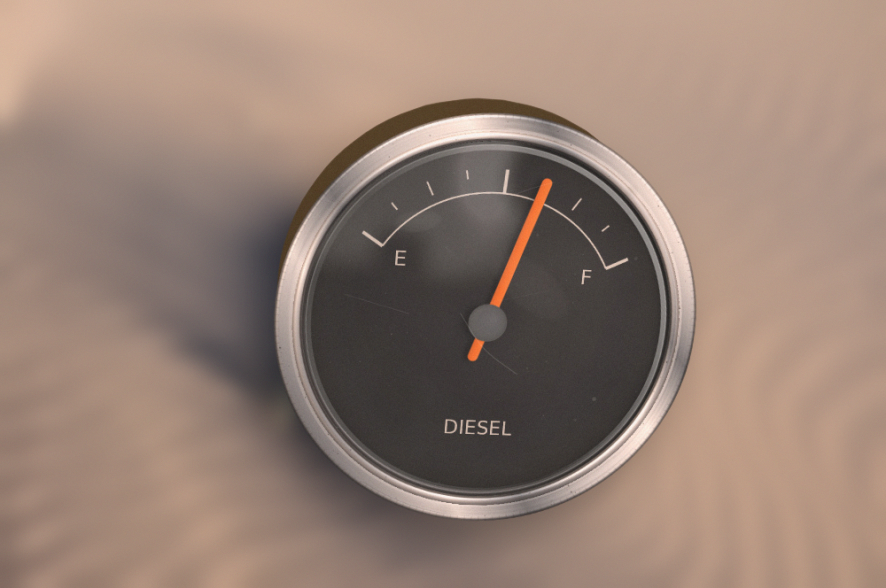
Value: value=0.625
